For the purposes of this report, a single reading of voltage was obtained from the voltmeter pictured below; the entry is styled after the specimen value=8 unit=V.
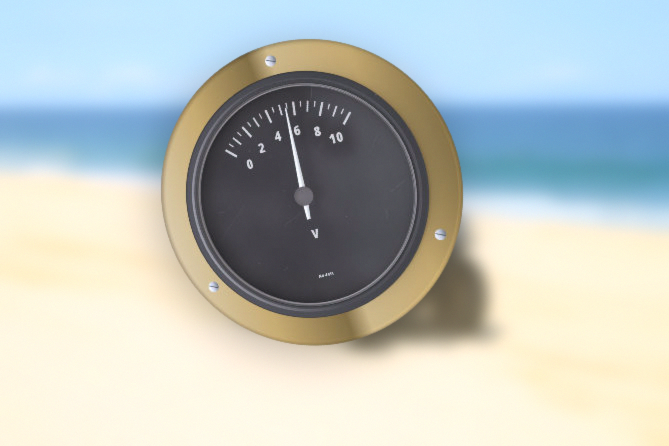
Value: value=5.5 unit=V
